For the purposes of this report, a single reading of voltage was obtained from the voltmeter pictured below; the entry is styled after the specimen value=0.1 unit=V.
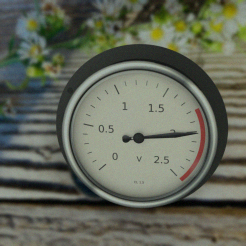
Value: value=2 unit=V
